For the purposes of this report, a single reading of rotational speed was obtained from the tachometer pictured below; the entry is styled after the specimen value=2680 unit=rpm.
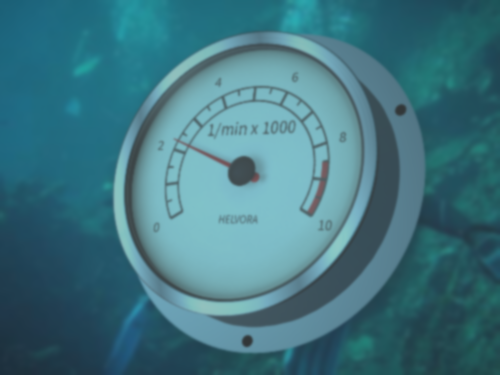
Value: value=2250 unit=rpm
